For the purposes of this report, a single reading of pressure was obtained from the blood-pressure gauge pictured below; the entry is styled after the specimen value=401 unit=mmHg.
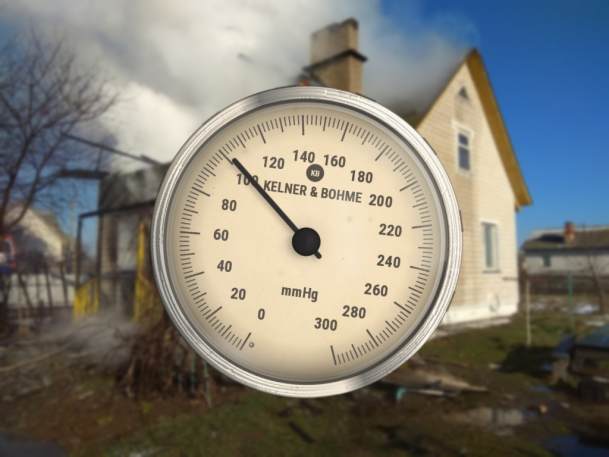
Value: value=102 unit=mmHg
